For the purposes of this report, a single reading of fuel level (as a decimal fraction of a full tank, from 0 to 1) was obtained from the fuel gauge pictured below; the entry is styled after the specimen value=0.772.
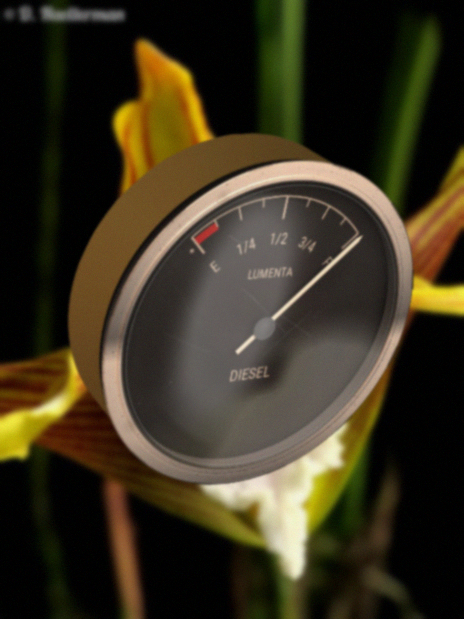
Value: value=1
